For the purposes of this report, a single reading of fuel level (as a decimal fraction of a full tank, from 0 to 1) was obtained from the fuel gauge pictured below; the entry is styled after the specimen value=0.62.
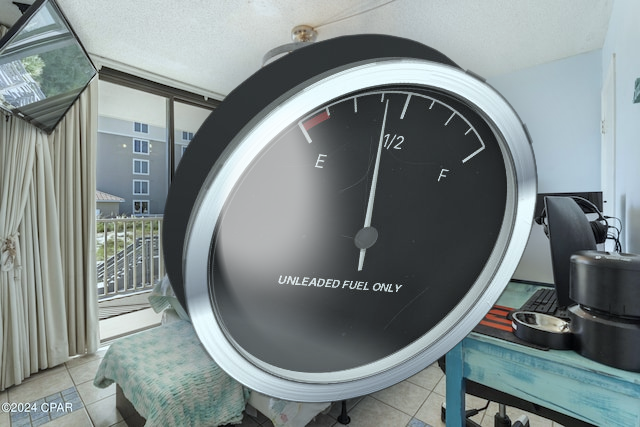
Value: value=0.375
